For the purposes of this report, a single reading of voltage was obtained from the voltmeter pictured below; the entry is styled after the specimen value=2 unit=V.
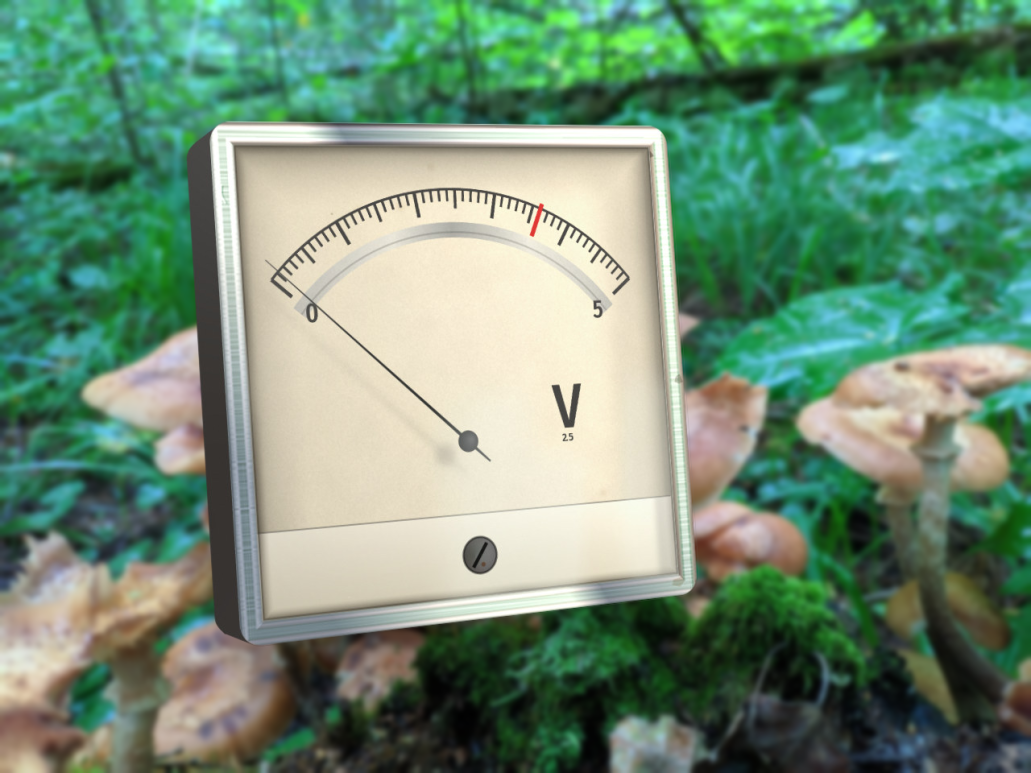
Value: value=0.1 unit=V
